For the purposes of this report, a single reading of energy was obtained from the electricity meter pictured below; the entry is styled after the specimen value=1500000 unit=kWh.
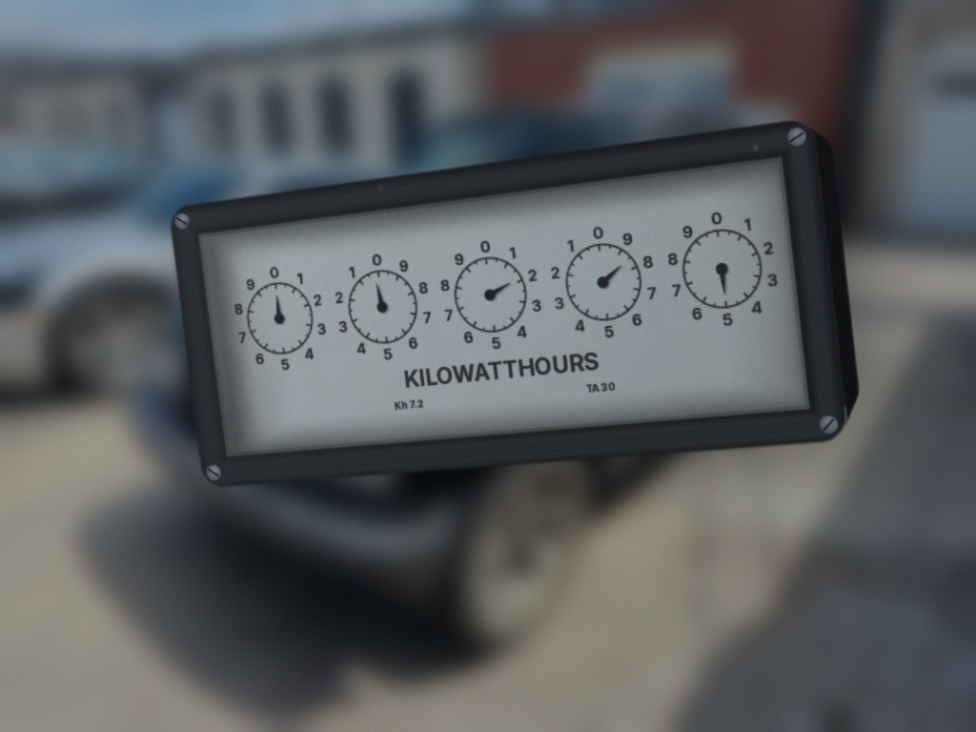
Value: value=185 unit=kWh
